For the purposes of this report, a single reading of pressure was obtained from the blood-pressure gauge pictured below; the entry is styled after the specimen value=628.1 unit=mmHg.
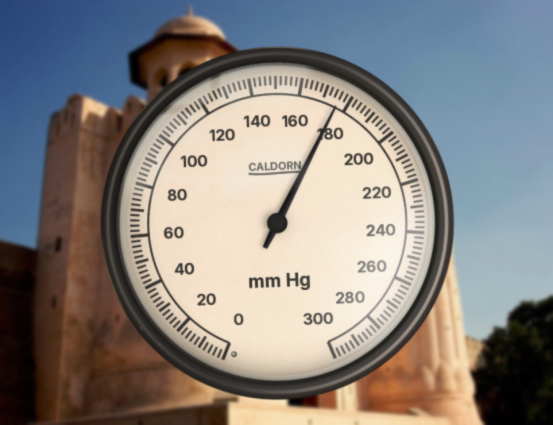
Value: value=176 unit=mmHg
